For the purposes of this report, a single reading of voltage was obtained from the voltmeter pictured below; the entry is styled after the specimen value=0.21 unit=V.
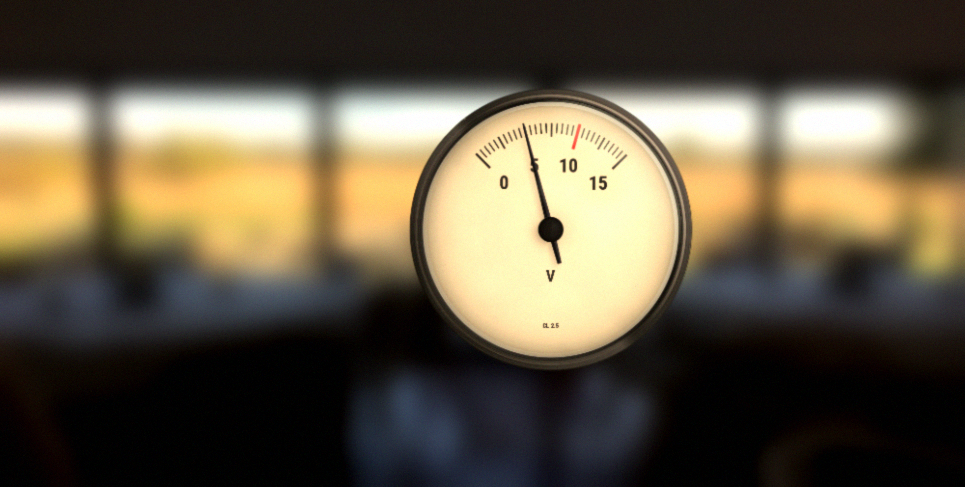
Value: value=5 unit=V
